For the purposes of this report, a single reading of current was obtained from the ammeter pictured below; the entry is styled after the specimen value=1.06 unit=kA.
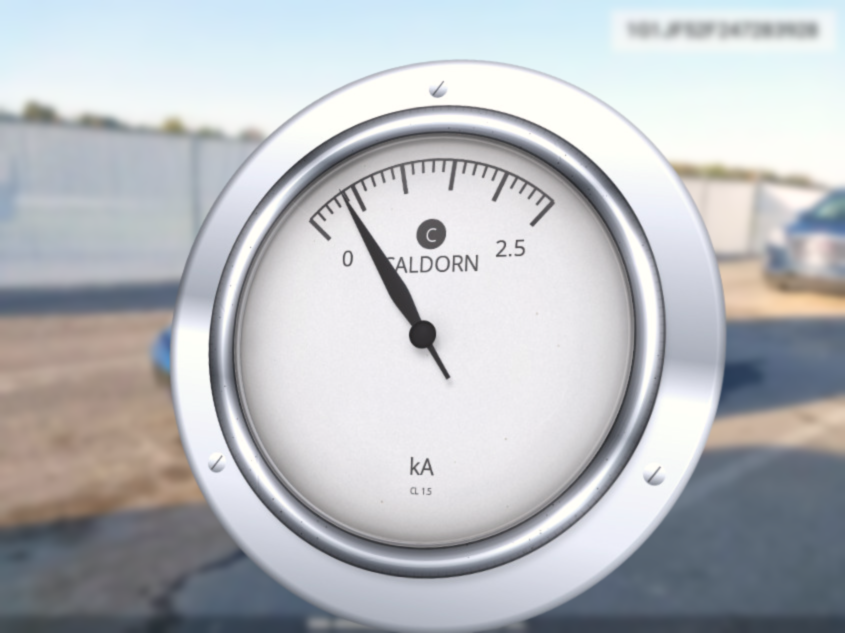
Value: value=0.4 unit=kA
